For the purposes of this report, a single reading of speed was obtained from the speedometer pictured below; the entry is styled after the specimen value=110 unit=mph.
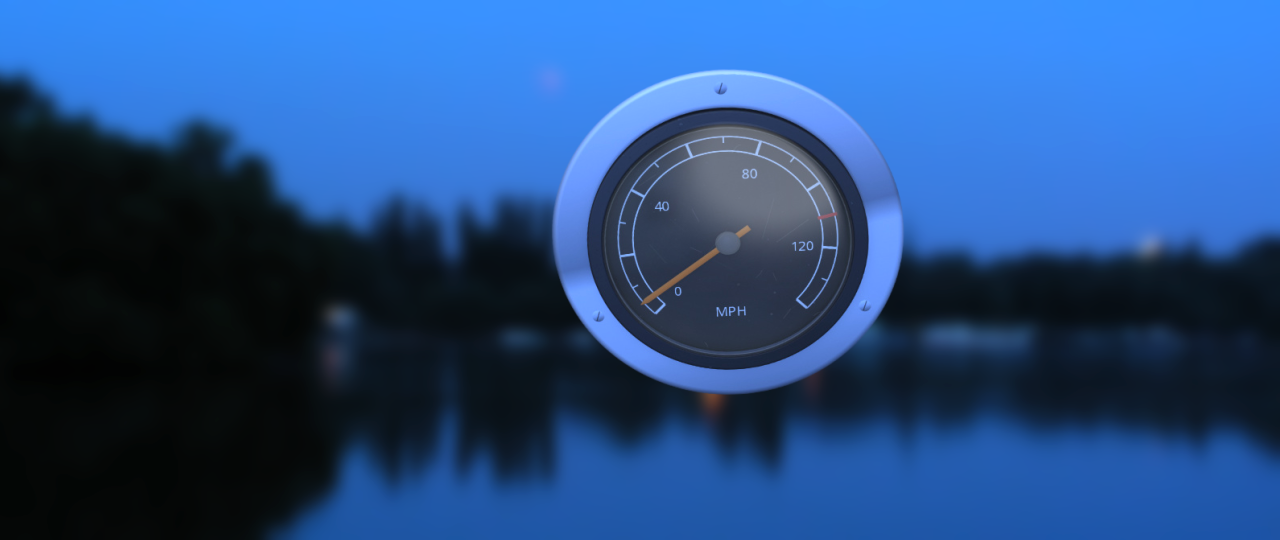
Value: value=5 unit=mph
